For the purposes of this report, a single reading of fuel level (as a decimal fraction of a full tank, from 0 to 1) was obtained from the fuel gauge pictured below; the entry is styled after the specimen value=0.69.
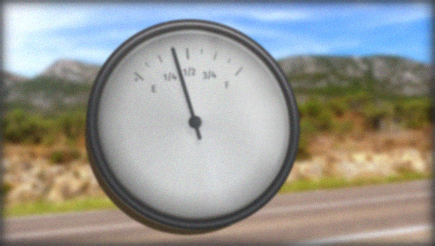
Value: value=0.375
